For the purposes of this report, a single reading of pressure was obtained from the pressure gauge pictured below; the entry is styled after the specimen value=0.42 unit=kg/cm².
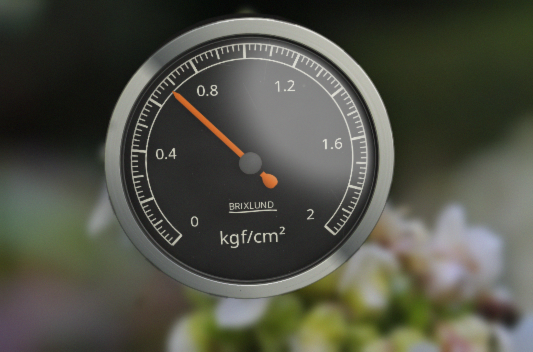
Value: value=0.68 unit=kg/cm²
